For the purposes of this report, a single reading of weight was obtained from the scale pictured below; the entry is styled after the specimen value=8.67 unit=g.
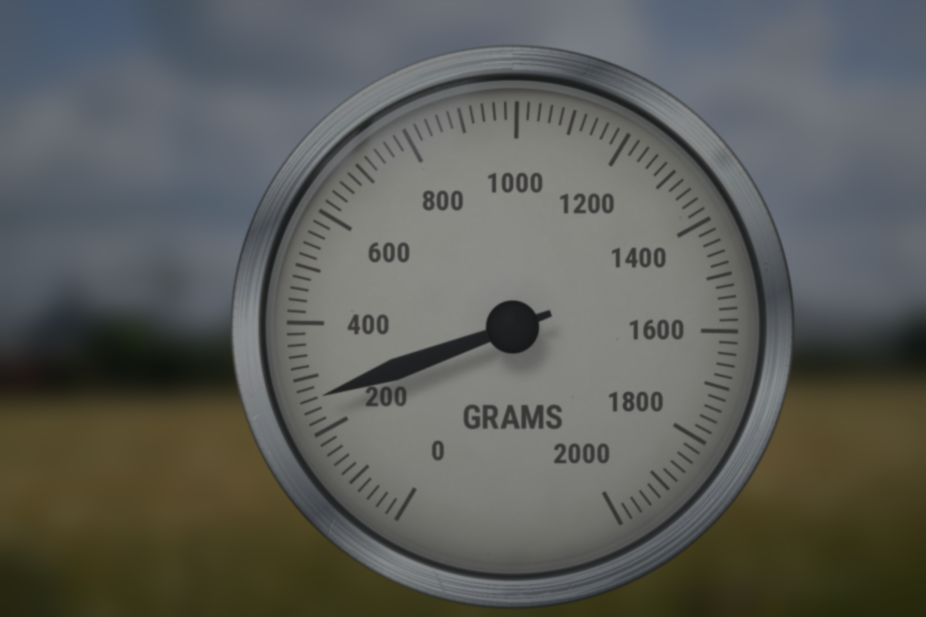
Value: value=260 unit=g
